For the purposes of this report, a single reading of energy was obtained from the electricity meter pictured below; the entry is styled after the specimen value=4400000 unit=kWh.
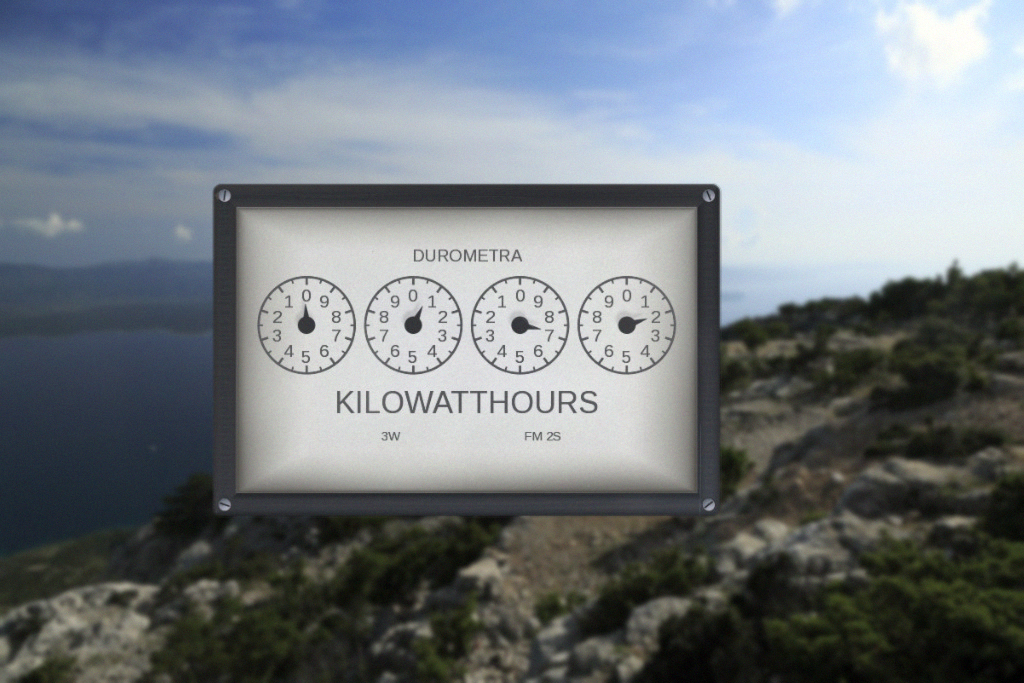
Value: value=72 unit=kWh
